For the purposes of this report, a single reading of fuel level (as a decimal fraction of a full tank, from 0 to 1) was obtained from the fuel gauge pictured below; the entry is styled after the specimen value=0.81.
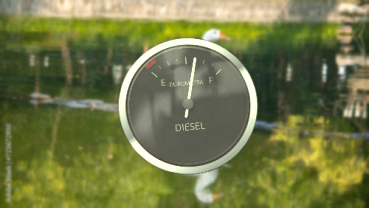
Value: value=0.625
